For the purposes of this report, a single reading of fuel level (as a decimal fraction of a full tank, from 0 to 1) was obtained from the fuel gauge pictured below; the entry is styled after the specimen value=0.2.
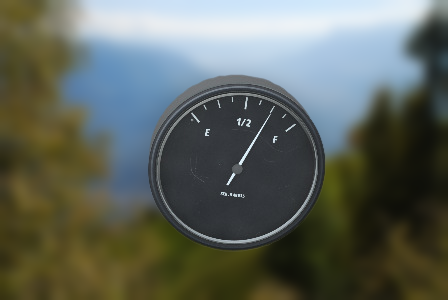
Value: value=0.75
